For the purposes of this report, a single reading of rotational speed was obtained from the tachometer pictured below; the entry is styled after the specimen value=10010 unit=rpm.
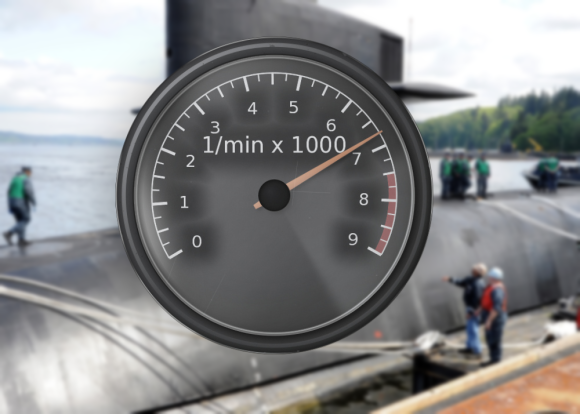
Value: value=6750 unit=rpm
